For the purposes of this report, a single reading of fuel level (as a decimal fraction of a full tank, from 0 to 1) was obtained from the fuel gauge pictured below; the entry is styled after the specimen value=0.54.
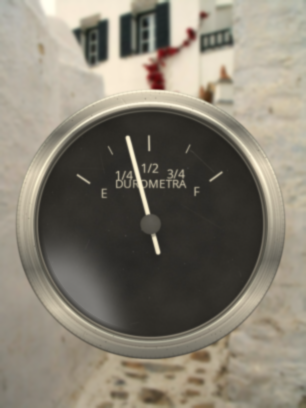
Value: value=0.375
